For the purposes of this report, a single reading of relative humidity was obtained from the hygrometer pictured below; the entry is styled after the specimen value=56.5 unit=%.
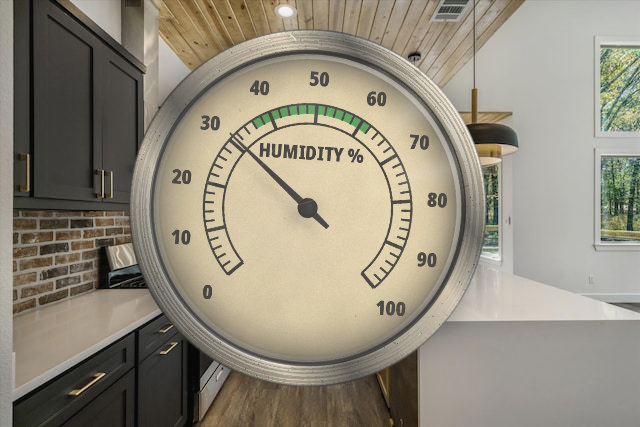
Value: value=31 unit=%
